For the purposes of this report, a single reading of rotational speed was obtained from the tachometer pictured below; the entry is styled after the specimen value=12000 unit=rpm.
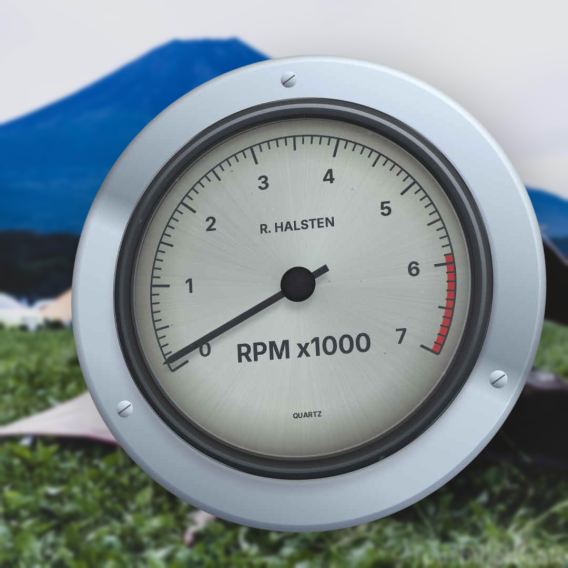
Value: value=100 unit=rpm
